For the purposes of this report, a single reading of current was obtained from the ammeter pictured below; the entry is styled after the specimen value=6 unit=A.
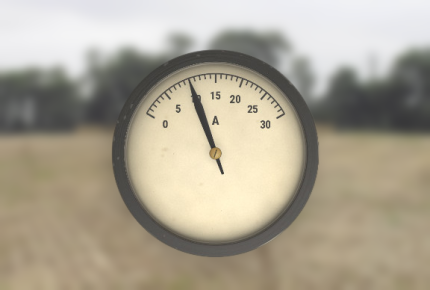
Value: value=10 unit=A
